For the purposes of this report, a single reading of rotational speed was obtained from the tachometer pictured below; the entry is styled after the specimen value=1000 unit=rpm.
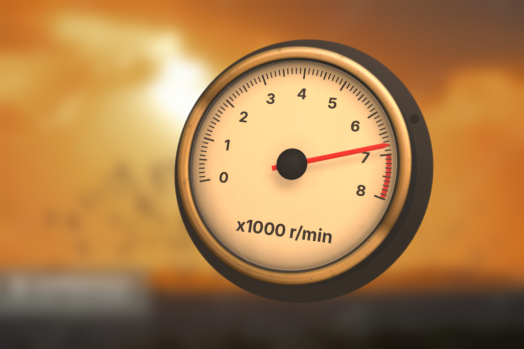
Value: value=6800 unit=rpm
